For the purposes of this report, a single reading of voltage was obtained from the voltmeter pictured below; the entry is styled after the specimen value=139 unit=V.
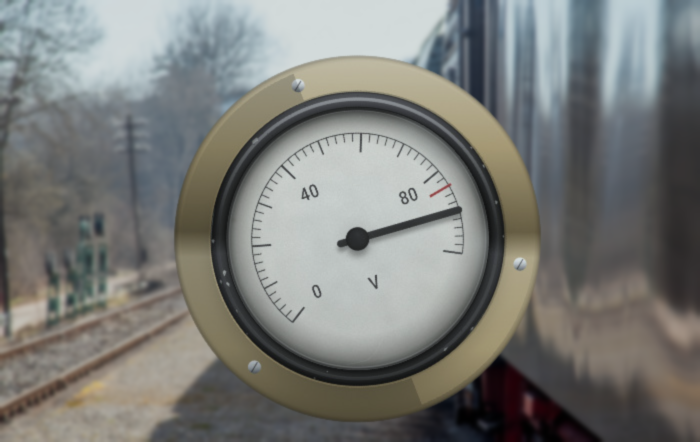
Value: value=90 unit=V
